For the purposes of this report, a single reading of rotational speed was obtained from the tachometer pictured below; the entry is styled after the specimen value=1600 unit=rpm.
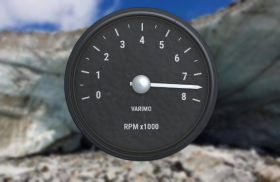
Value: value=7500 unit=rpm
